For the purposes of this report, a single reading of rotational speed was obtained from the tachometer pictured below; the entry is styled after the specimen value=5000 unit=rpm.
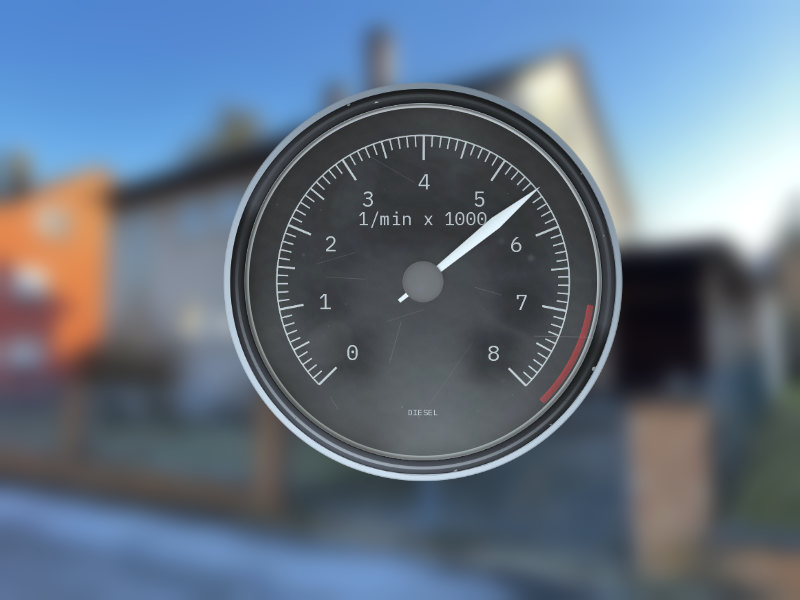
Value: value=5500 unit=rpm
